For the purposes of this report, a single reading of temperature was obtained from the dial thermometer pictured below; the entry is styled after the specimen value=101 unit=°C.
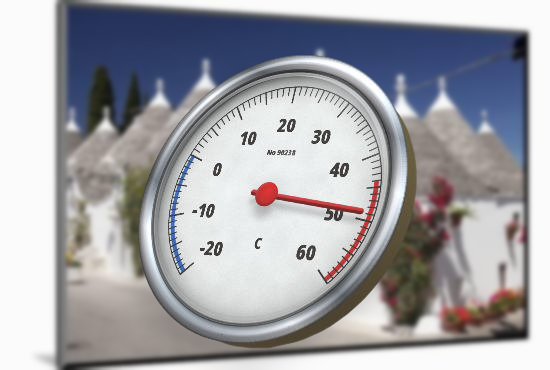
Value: value=49 unit=°C
